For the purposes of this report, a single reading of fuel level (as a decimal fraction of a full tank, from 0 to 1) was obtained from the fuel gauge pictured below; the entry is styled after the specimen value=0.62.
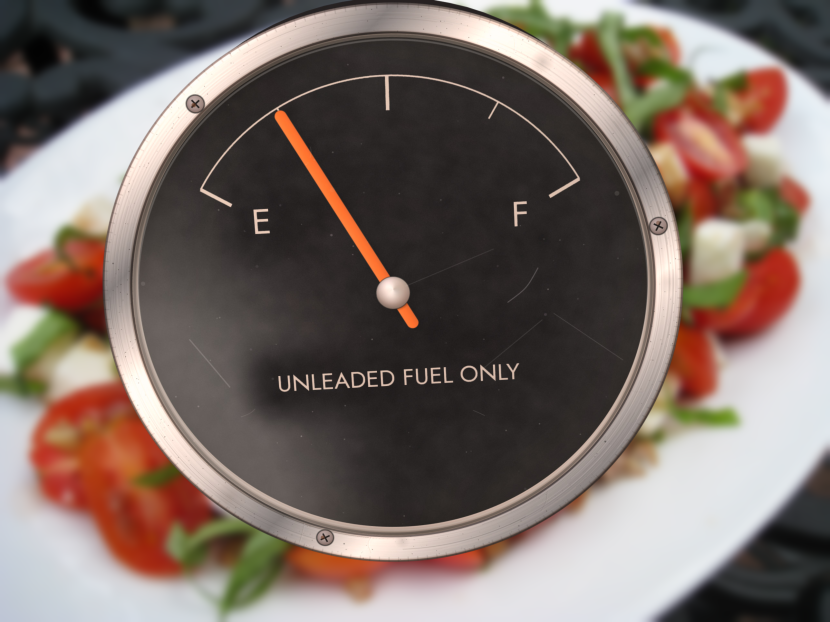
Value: value=0.25
